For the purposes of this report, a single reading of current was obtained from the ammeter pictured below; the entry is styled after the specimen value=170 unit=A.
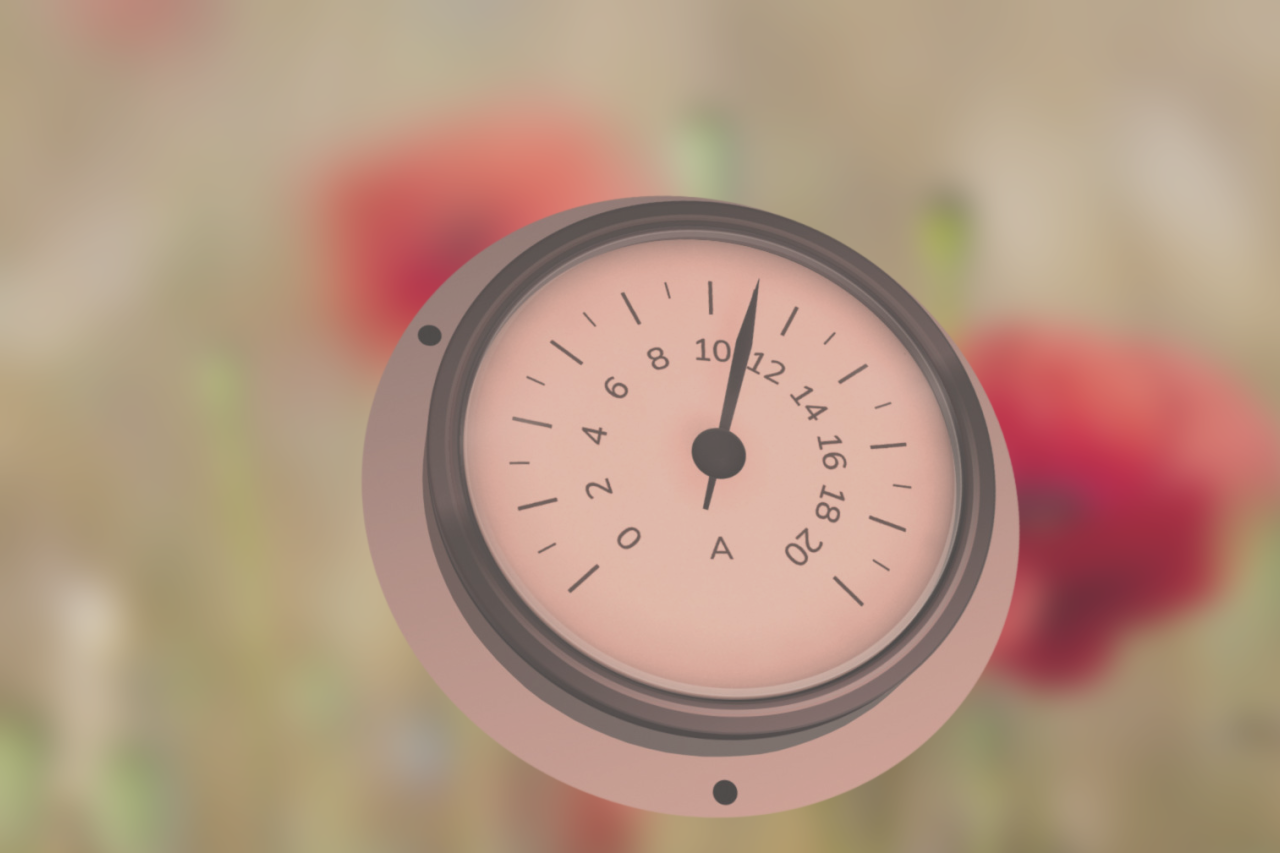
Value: value=11 unit=A
